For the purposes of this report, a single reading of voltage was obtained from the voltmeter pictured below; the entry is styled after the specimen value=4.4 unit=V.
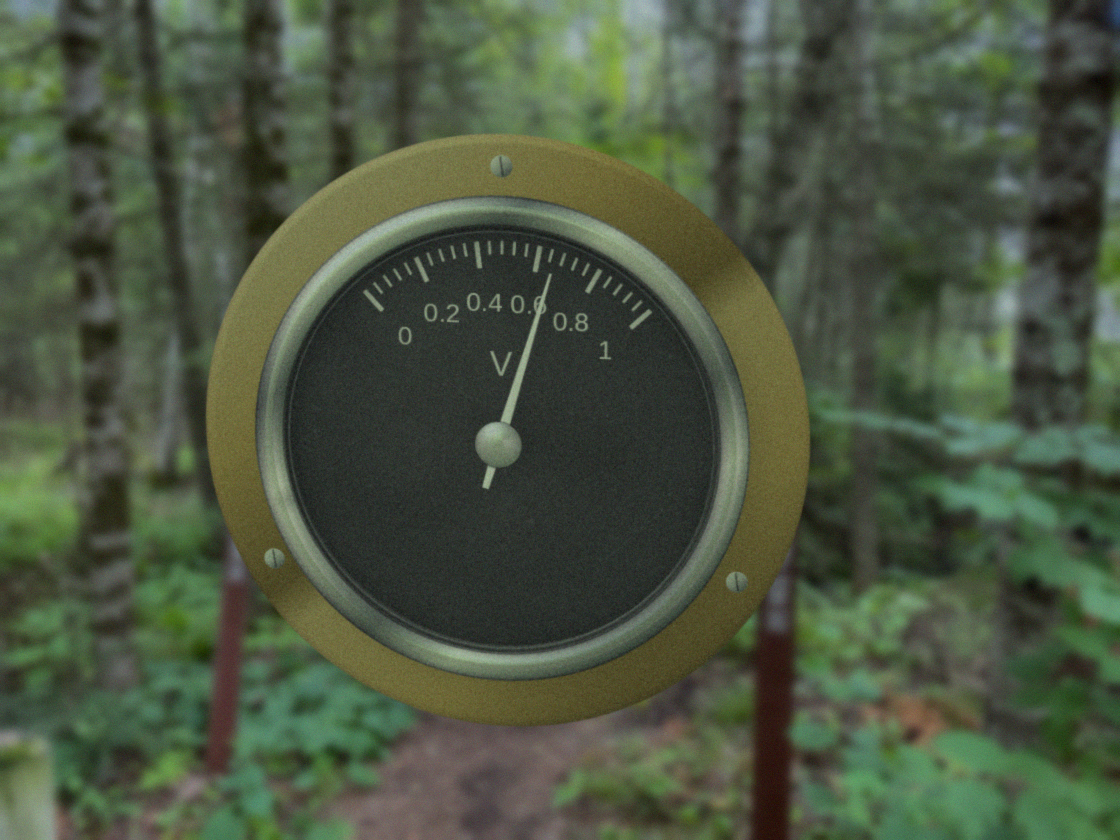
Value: value=0.66 unit=V
